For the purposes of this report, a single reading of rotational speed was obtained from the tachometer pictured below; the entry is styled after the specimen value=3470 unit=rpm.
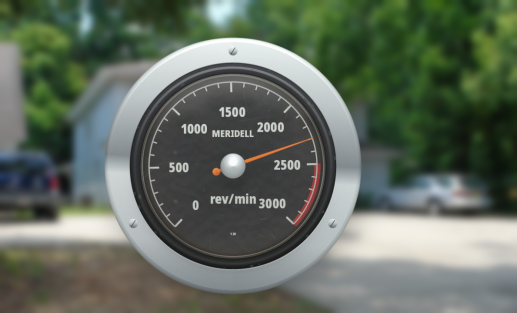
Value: value=2300 unit=rpm
